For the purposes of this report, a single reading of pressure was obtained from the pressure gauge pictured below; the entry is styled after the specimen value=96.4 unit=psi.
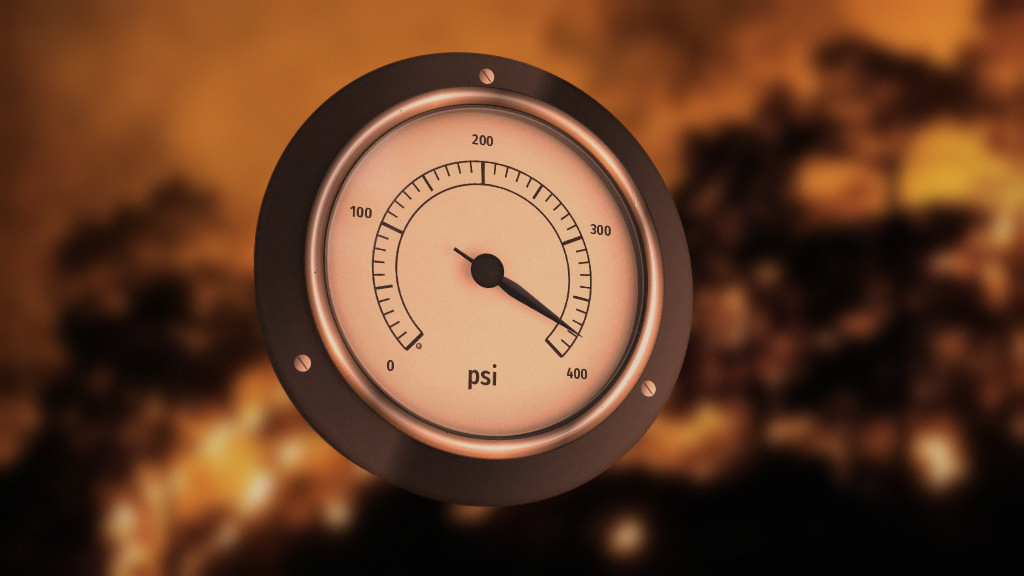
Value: value=380 unit=psi
